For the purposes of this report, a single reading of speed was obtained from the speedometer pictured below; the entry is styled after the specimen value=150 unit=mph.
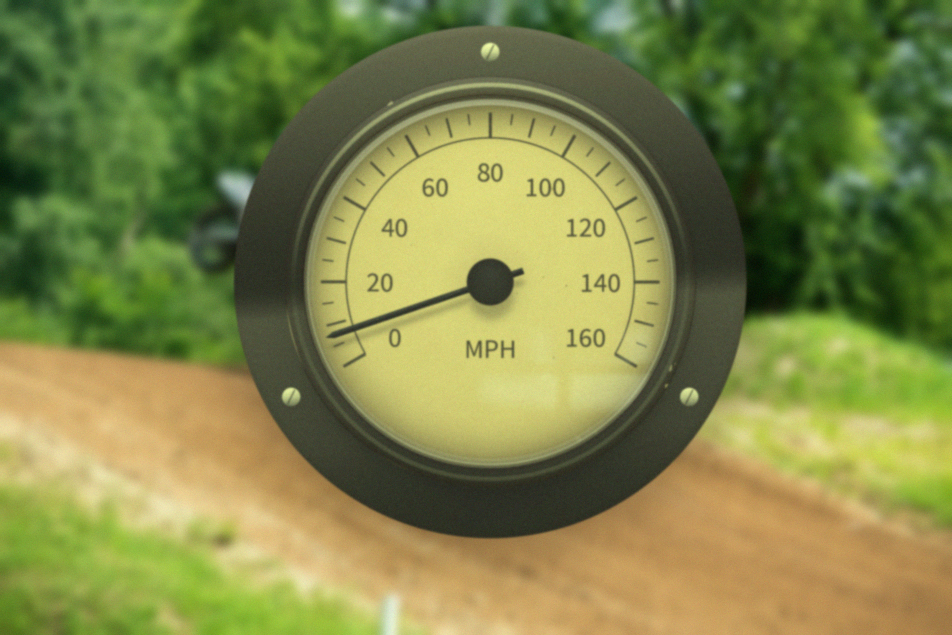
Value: value=7.5 unit=mph
